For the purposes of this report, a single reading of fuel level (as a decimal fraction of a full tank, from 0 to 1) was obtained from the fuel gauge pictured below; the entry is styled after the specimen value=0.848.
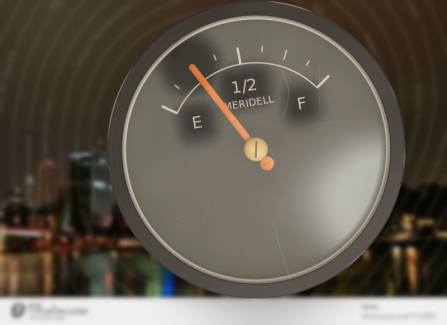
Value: value=0.25
